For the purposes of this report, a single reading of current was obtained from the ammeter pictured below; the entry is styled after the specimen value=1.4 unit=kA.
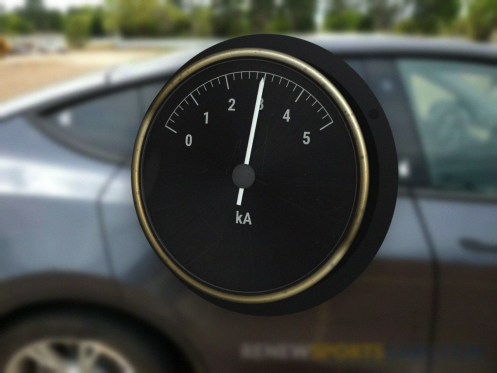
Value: value=3 unit=kA
